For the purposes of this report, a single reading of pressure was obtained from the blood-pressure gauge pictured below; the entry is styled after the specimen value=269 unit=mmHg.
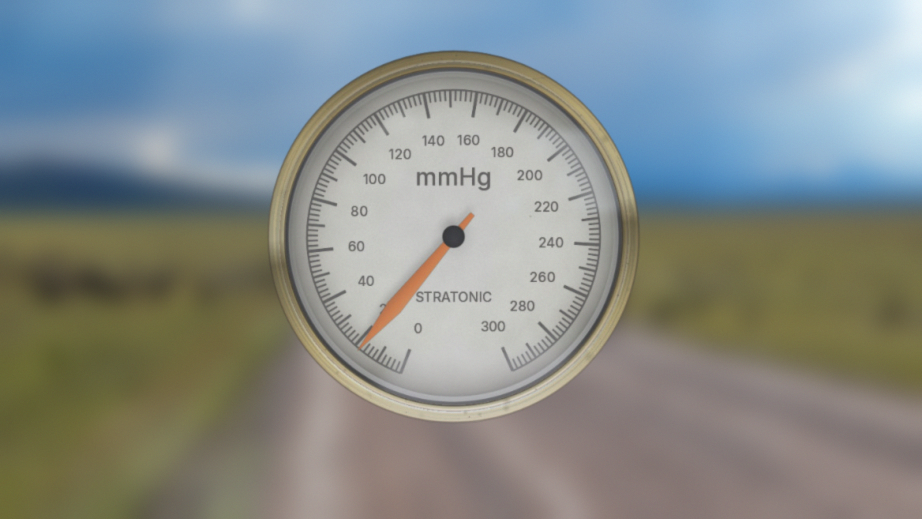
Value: value=18 unit=mmHg
